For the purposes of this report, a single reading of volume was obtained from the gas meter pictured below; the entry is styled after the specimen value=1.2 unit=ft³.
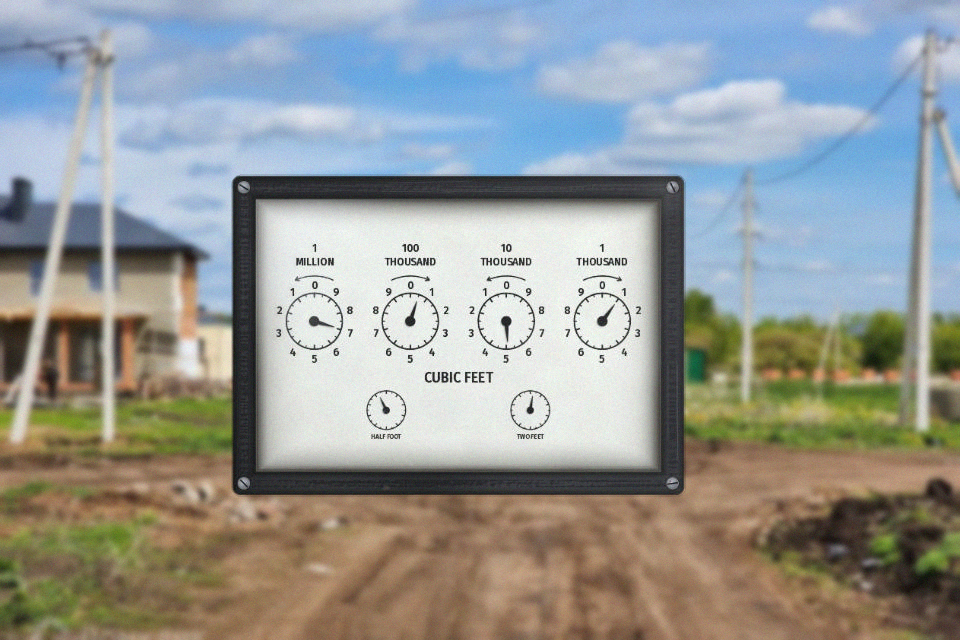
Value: value=705100 unit=ft³
